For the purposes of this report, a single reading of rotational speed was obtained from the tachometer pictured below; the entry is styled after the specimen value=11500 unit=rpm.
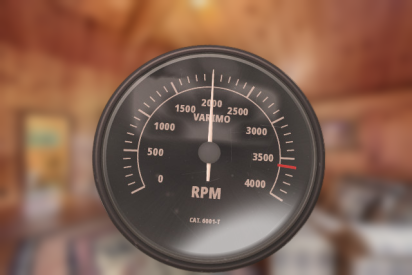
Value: value=2000 unit=rpm
